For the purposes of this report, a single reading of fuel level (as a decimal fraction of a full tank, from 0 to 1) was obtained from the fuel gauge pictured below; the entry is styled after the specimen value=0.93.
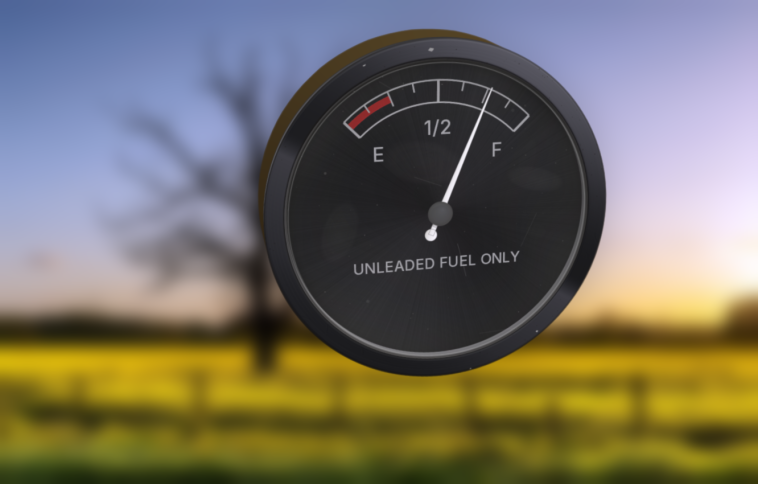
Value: value=0.75
